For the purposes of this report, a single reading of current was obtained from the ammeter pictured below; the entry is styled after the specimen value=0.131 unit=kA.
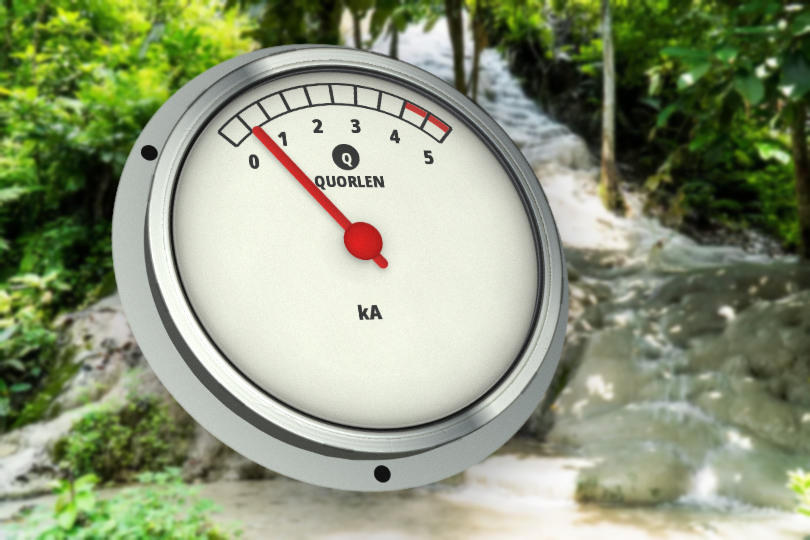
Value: value=0.5 unit=kA
